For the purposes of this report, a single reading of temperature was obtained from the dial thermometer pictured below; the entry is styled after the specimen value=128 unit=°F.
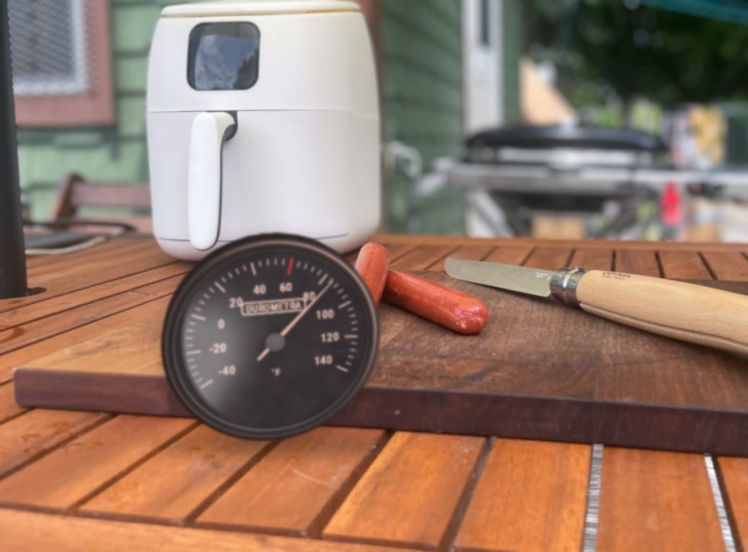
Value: value=84 unit=°F
